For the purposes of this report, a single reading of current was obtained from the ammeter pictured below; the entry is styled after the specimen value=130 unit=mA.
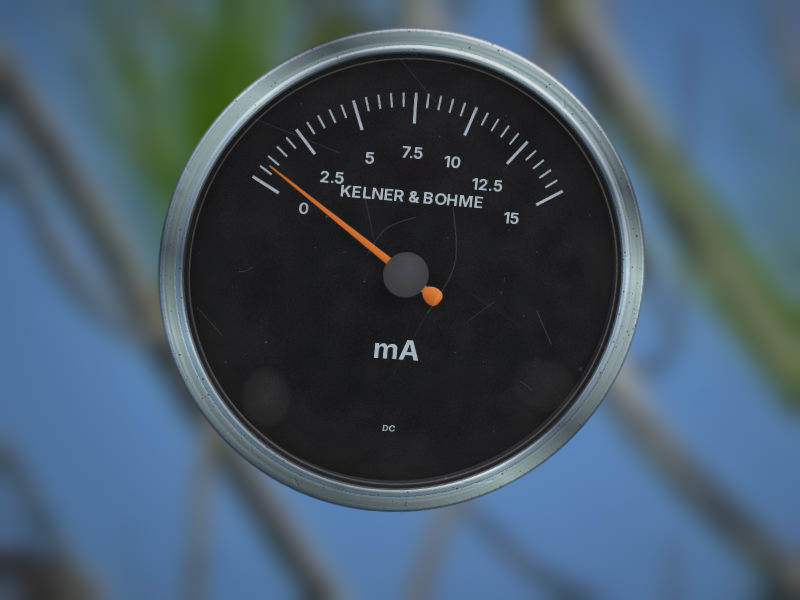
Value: value=0.75 unit=mA
